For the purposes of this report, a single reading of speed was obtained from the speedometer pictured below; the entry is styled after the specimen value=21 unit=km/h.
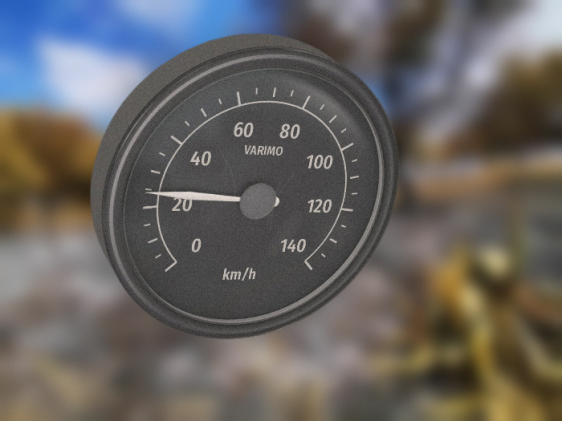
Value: value=25 unit=km/h
